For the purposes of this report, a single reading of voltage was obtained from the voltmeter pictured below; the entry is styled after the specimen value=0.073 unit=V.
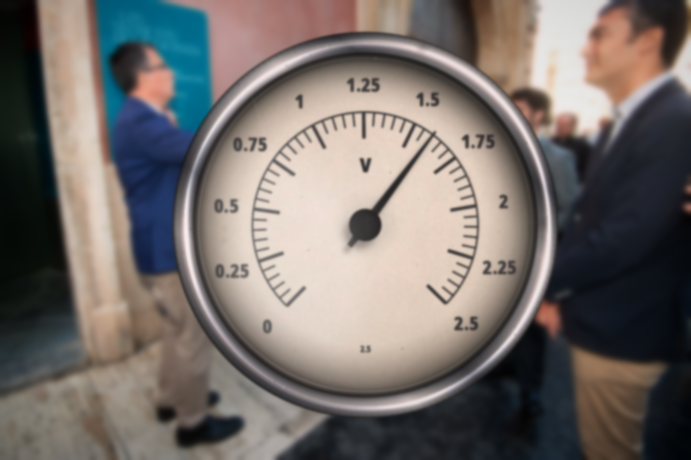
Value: value=1.6 unit=V
